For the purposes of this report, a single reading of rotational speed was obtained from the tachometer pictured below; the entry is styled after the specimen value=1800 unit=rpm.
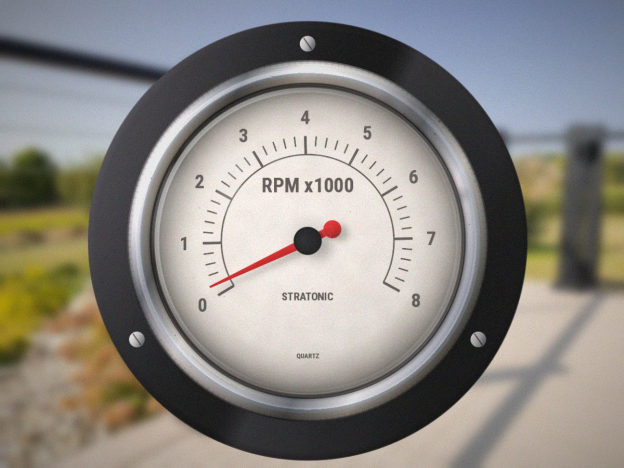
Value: value=200 unit=rpm
